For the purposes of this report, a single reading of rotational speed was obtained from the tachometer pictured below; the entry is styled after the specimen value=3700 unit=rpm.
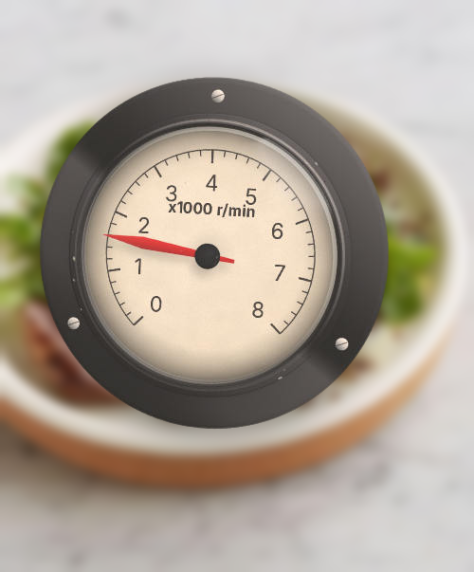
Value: value=1600 unit=rpm
